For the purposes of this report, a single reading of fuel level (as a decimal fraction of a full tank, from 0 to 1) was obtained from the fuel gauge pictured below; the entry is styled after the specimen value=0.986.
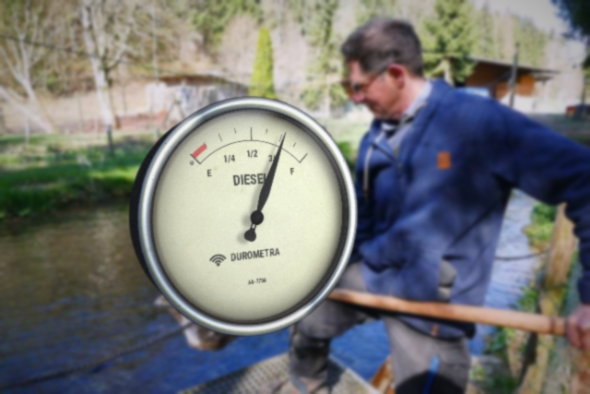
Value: value=0.75
